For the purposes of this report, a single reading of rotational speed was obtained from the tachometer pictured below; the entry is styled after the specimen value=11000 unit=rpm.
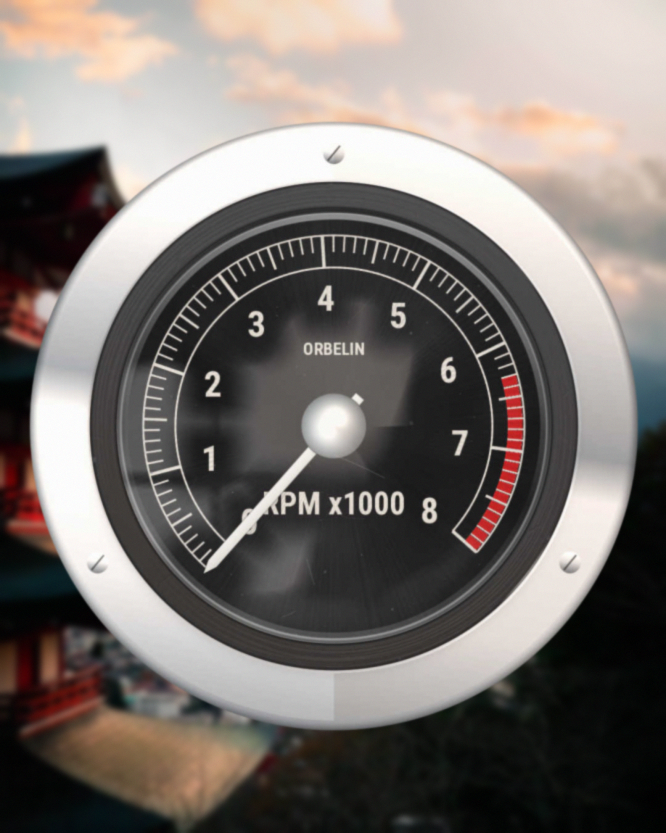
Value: value=0 unit=rpm
